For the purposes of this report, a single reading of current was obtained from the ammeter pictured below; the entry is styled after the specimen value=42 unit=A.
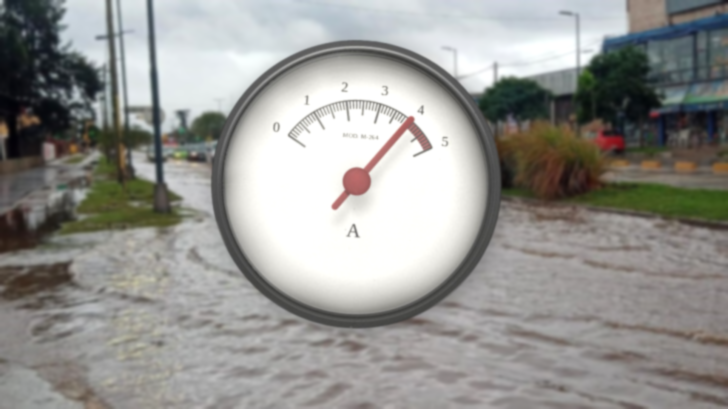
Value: value=4 unit=A
